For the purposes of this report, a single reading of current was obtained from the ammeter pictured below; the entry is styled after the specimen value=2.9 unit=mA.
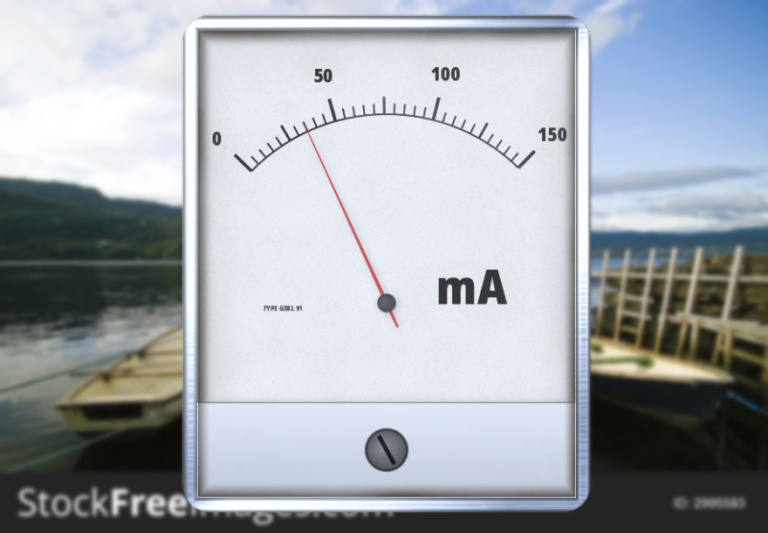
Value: value=35 unit=mA
